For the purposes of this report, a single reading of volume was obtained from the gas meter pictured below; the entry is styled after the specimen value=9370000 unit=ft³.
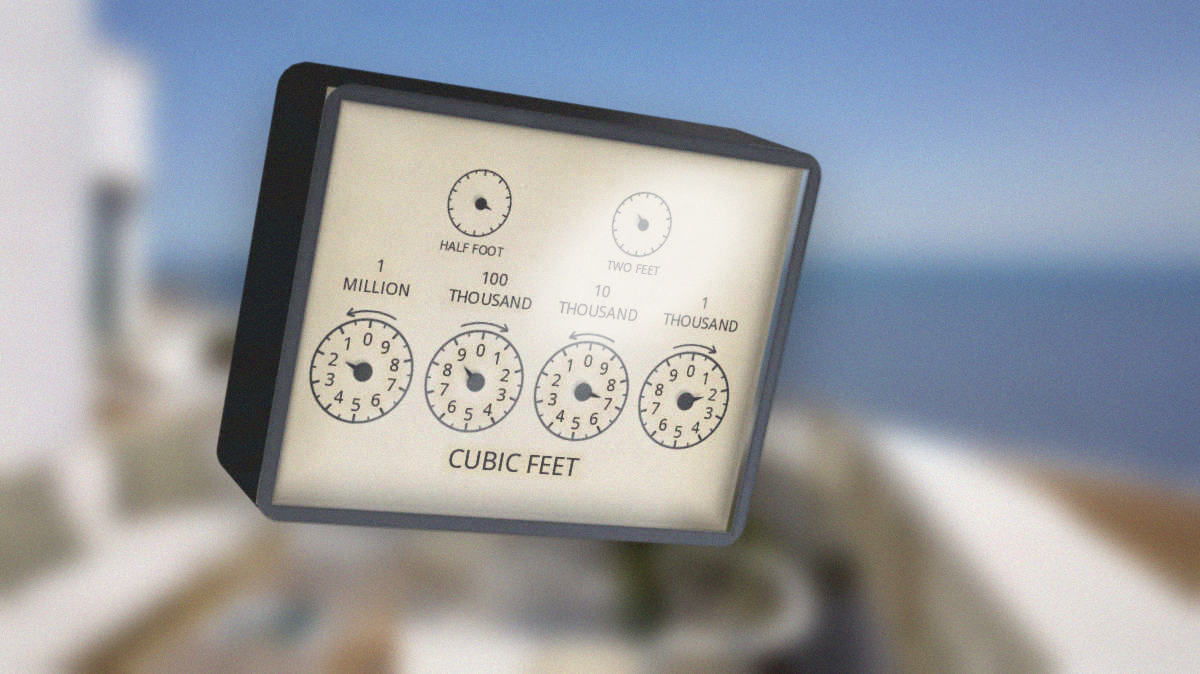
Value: value=187200 unit=ft³
